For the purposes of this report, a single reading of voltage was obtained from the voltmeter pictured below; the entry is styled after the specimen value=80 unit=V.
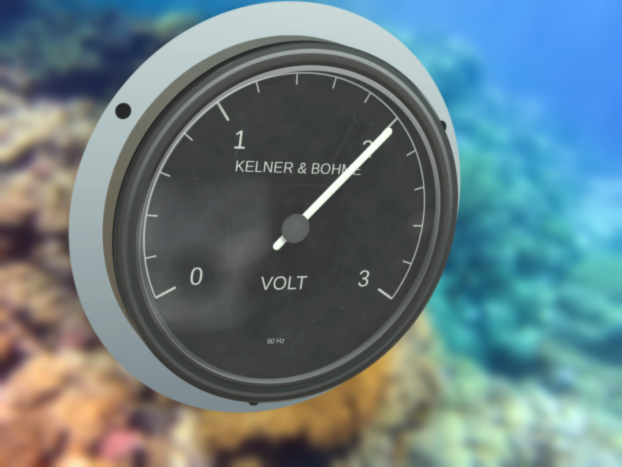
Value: value=2 unit=V
